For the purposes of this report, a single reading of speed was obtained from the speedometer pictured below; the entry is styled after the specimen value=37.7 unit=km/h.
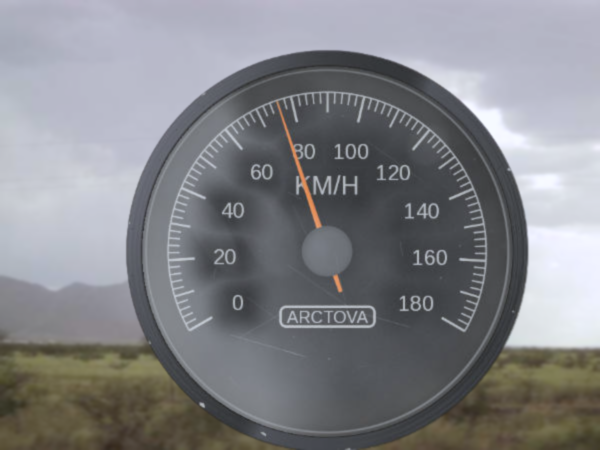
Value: value=76 unit=km/h
